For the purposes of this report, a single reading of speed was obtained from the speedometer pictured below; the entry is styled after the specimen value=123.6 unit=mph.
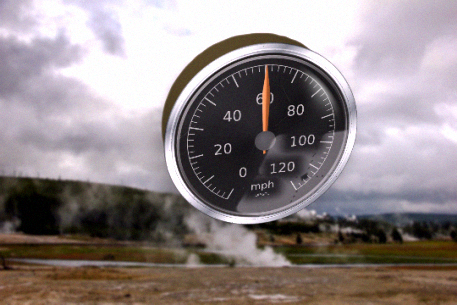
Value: value=60 unit=mph
